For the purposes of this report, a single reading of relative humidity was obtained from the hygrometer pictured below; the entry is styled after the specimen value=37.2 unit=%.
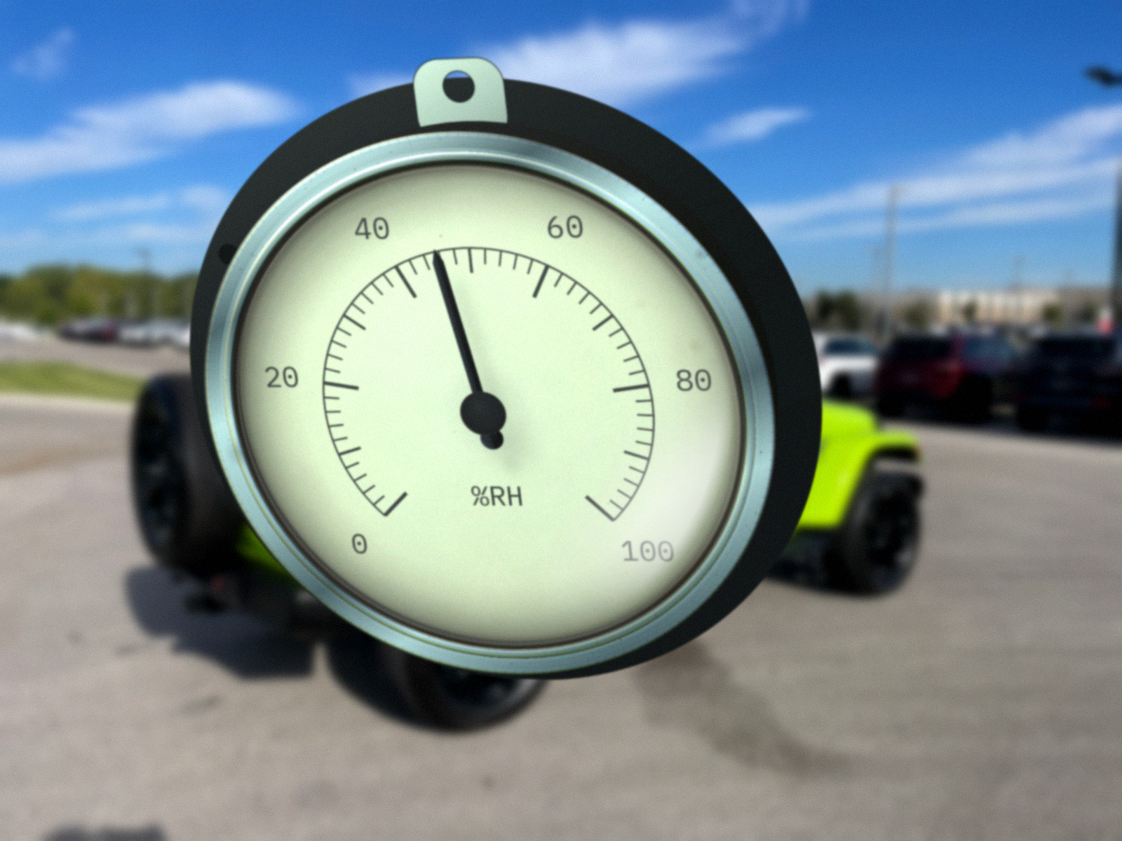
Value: value=46 unit=%
